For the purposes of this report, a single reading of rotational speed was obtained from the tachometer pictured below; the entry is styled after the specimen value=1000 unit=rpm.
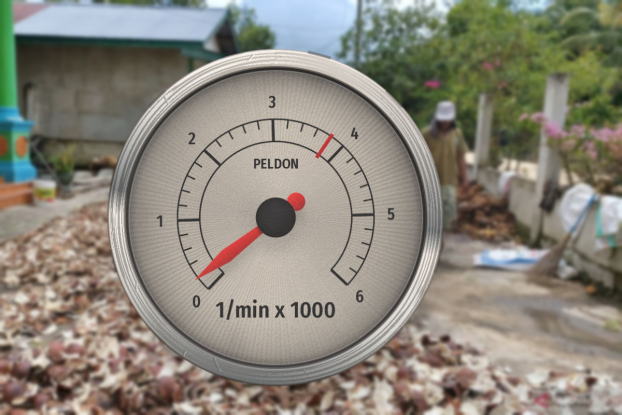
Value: value=200 unit=rpm
